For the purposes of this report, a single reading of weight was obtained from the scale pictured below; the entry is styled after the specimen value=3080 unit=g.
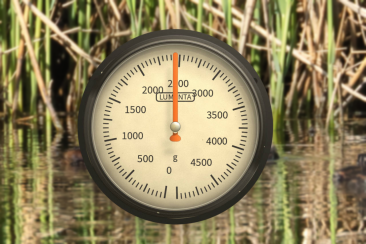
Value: value=2450 unit=g
